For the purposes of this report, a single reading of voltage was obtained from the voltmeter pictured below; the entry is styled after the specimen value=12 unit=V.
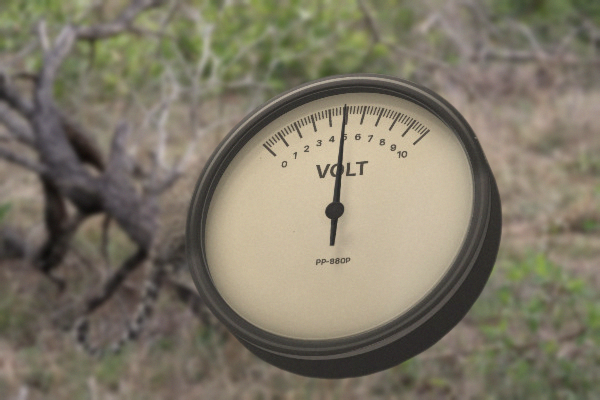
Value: value=5 unit=V
